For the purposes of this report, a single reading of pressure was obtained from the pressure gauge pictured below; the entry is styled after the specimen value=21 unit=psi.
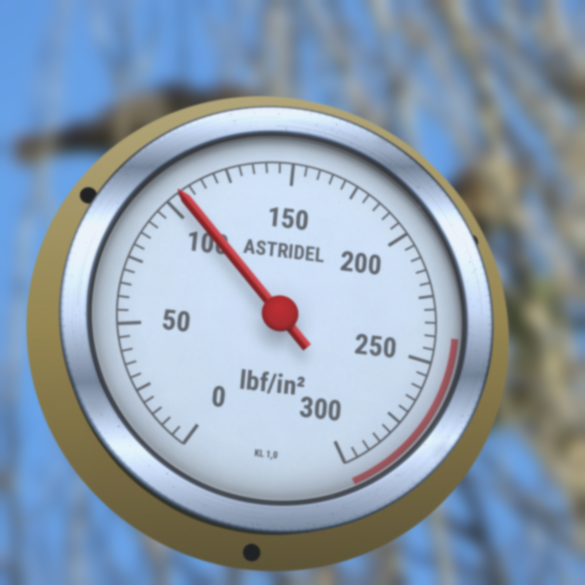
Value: value=105 unit=psi
